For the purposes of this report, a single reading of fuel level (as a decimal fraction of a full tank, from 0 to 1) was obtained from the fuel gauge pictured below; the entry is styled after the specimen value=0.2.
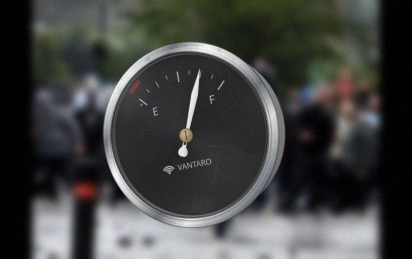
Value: value=0.75
